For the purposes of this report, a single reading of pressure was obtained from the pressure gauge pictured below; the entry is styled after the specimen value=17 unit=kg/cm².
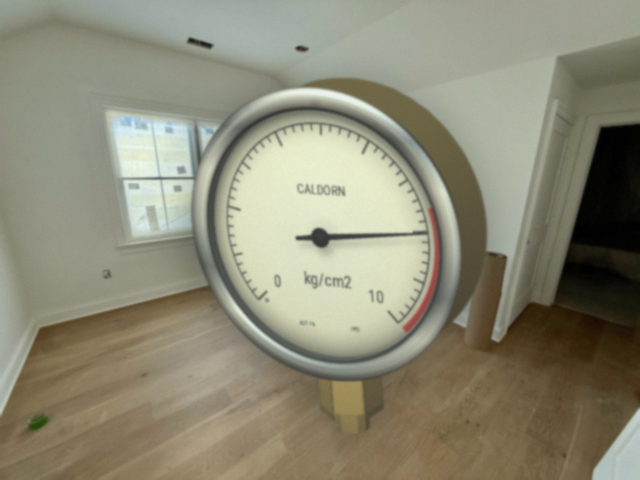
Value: value=8 unit=kg/cm²
